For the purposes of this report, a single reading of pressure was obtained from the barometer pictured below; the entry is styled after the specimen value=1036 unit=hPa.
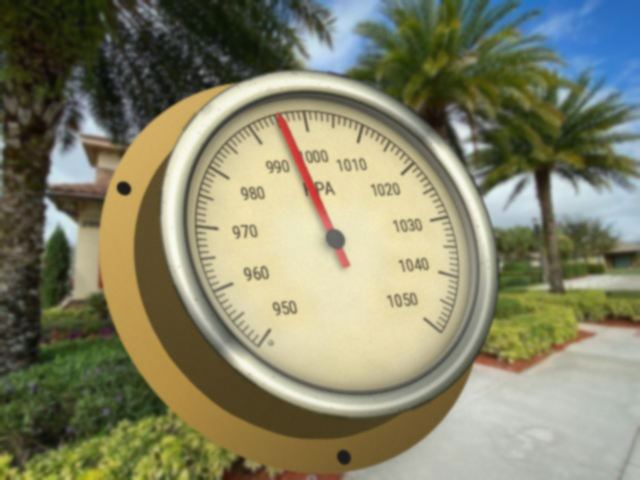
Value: value=995 unit=hPa
